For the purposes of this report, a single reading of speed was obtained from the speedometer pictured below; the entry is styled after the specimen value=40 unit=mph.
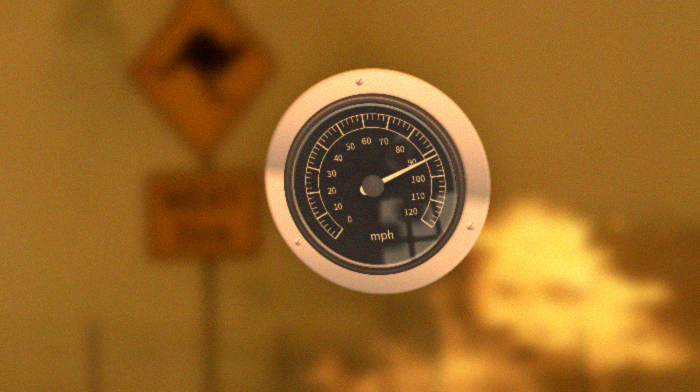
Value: value=92 unit=mph
